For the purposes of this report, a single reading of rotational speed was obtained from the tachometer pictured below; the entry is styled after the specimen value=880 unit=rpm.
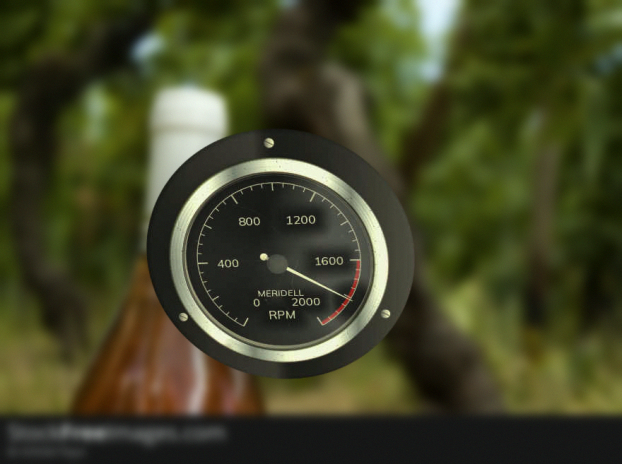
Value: value=1800 unit=rpm
